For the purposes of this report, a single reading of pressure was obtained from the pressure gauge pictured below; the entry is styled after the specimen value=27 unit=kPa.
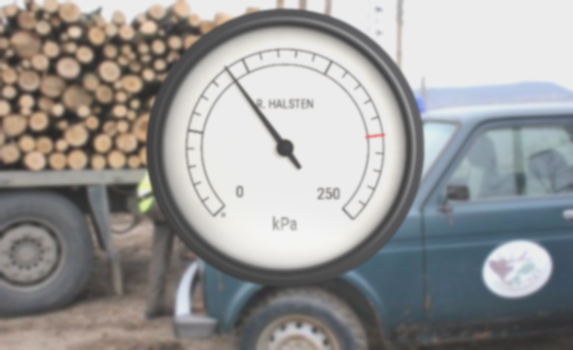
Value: value=90 unit=kPa
